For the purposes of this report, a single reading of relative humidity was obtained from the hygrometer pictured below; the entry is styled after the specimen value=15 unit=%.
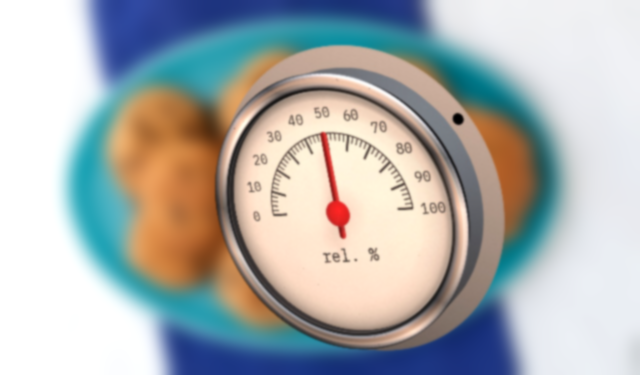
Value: value=50 unit=%
